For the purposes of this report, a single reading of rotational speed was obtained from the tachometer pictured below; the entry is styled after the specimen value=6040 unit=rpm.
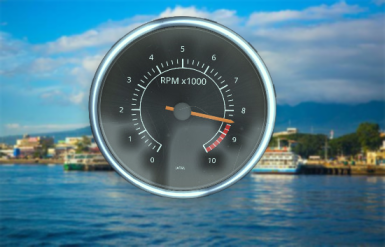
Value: value=8400 unit=rpm
